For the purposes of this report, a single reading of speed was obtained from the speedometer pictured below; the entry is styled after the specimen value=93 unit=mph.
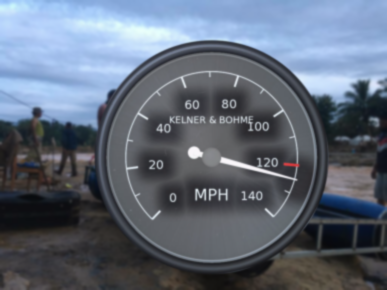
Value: value=125 unit=mph
